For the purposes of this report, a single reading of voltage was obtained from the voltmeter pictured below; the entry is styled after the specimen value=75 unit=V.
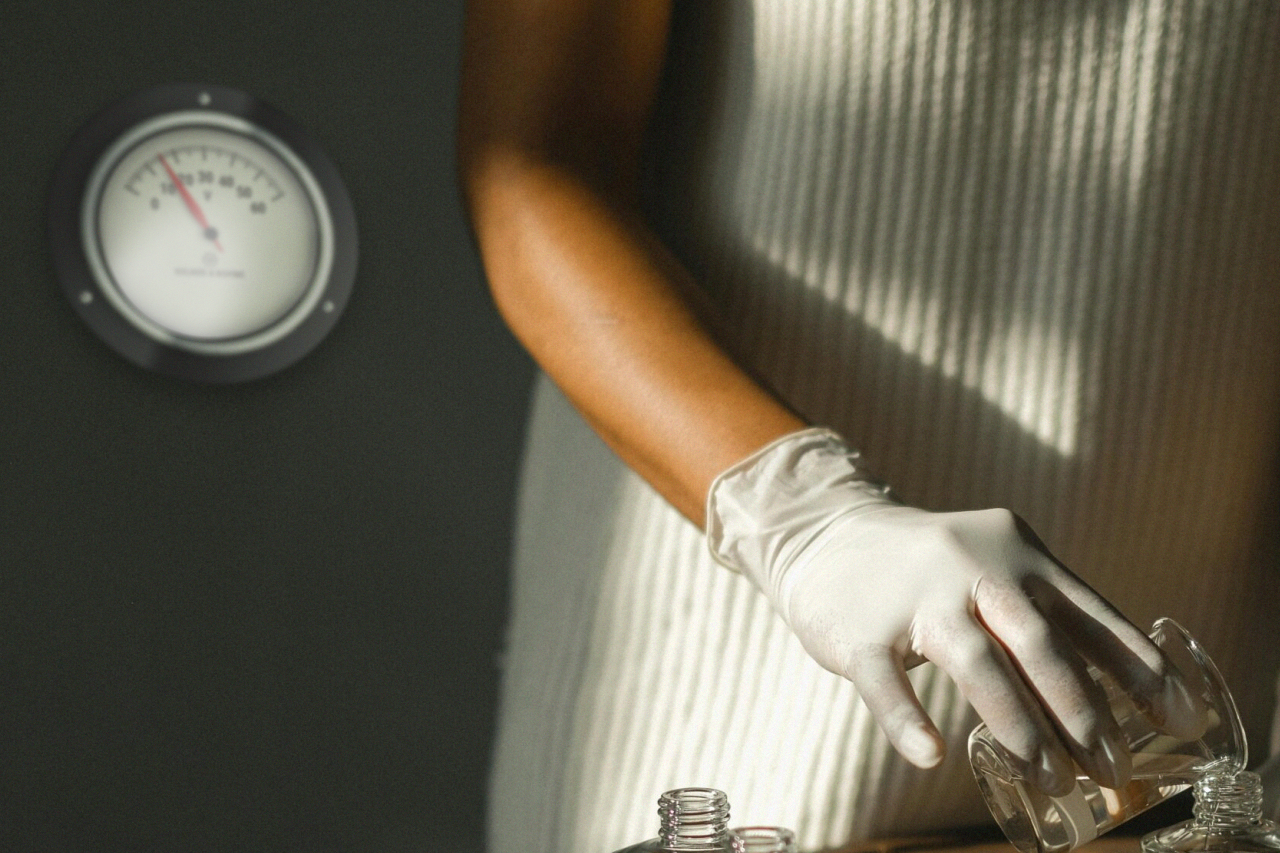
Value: value=15 unit=V
